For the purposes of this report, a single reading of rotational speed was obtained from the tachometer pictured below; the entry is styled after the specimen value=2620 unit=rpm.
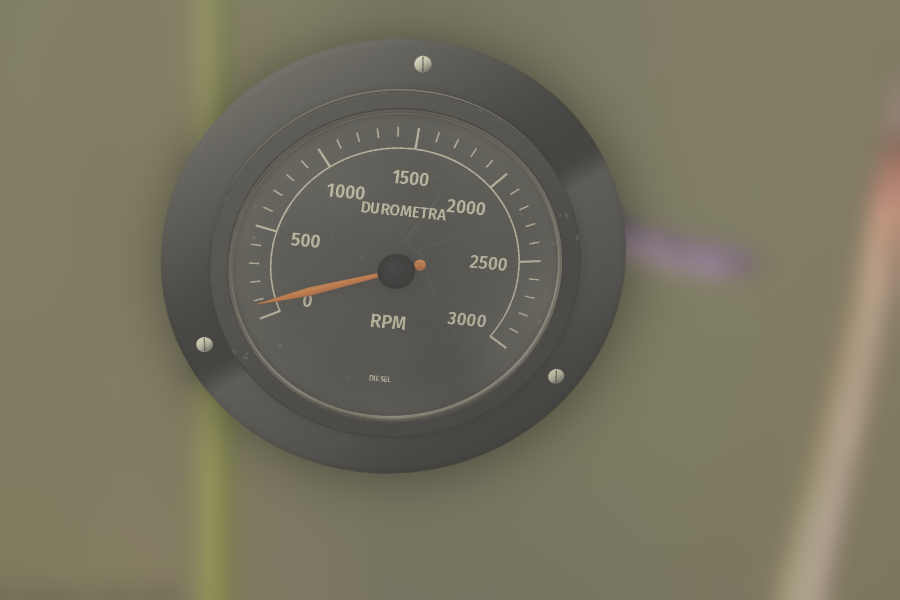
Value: value=100 unit=rpm
